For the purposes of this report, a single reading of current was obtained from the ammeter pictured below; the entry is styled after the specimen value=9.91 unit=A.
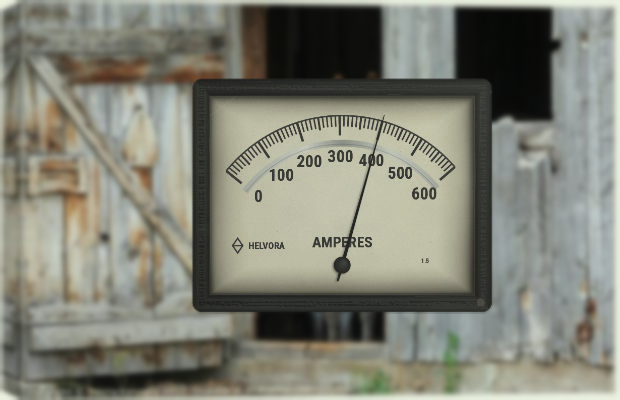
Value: value=400 unit=A
